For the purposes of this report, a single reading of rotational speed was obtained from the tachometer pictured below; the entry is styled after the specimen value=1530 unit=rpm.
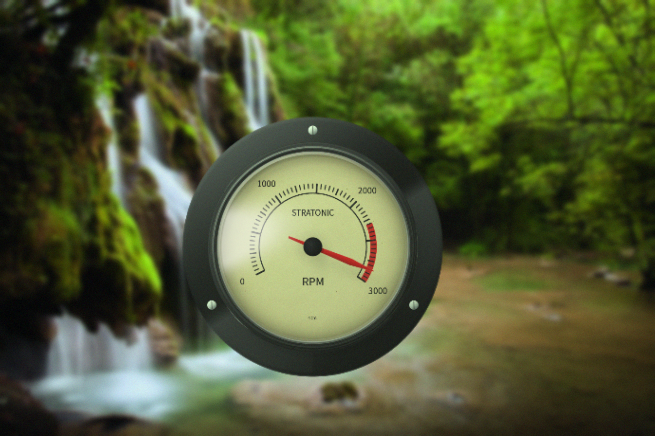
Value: value=2850 unit=rpm
